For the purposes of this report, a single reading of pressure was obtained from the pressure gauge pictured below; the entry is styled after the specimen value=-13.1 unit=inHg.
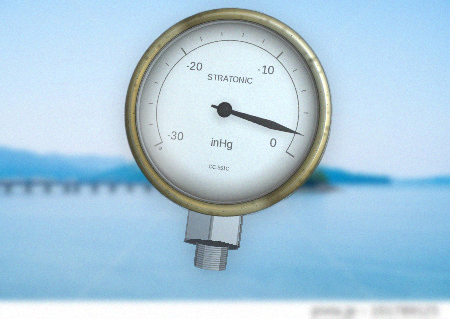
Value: value=-2 unit=inHg
